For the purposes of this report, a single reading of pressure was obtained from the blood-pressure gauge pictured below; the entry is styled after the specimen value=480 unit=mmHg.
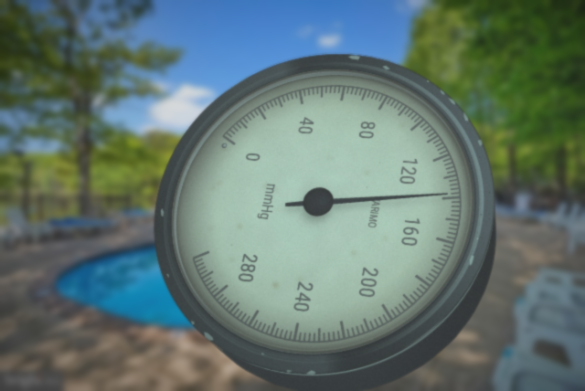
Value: value=140 unit=mmHg
